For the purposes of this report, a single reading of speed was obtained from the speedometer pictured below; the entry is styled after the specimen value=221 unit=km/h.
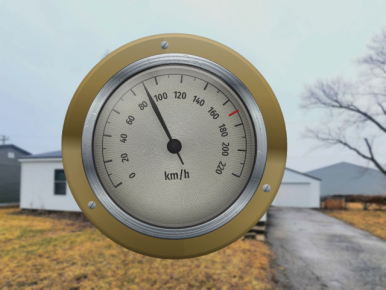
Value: value=90 unit=km/h
